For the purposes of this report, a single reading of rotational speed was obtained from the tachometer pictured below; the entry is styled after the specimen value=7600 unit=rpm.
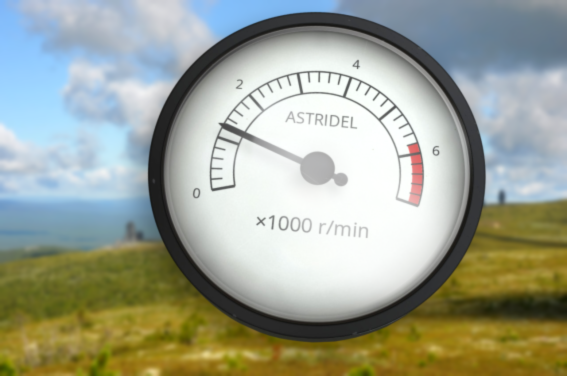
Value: value=1200 unit=rpm
